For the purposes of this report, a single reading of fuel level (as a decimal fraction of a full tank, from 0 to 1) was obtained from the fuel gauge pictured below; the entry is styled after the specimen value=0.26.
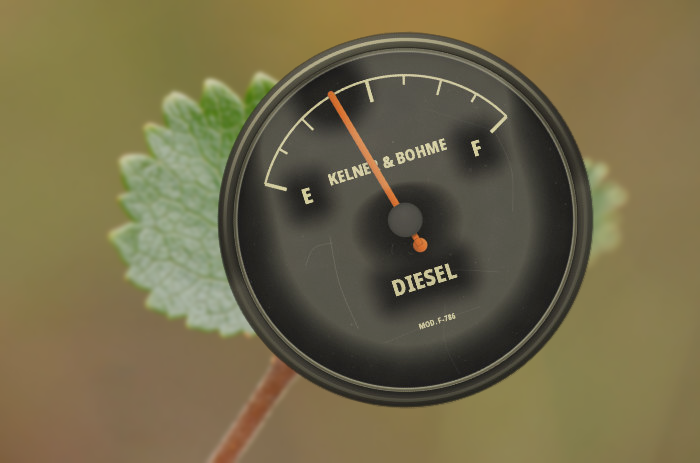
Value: value=0.375
